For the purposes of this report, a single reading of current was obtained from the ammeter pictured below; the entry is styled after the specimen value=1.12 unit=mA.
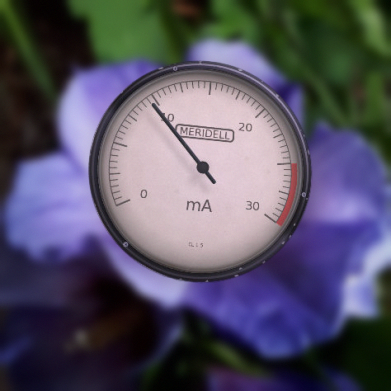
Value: value=9.5 unit=mA
